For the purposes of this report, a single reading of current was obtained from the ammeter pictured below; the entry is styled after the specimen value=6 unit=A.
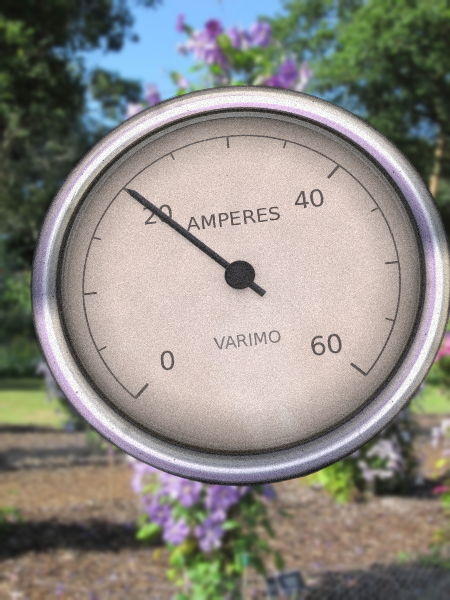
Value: value=20 unit=A
